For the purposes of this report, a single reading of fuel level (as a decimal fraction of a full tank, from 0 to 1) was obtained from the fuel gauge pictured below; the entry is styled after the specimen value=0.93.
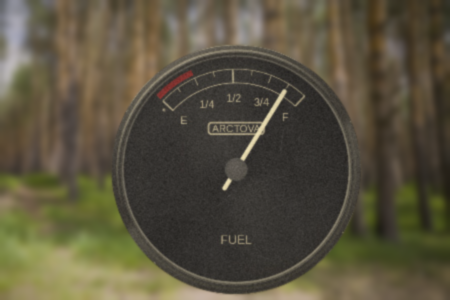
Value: value=0.875
